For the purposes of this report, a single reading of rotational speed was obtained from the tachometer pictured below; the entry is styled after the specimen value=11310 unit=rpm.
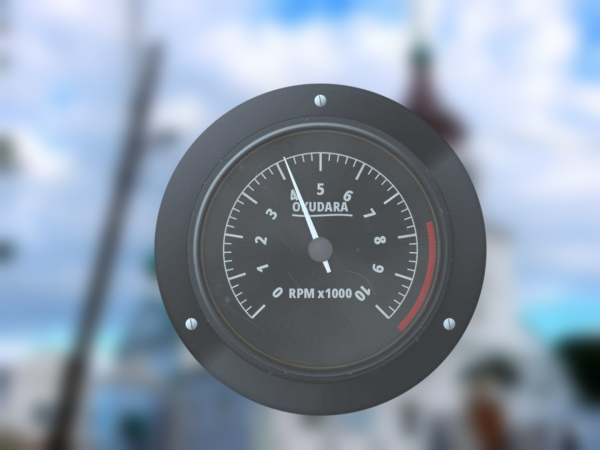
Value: value=4200 unit=rpm
